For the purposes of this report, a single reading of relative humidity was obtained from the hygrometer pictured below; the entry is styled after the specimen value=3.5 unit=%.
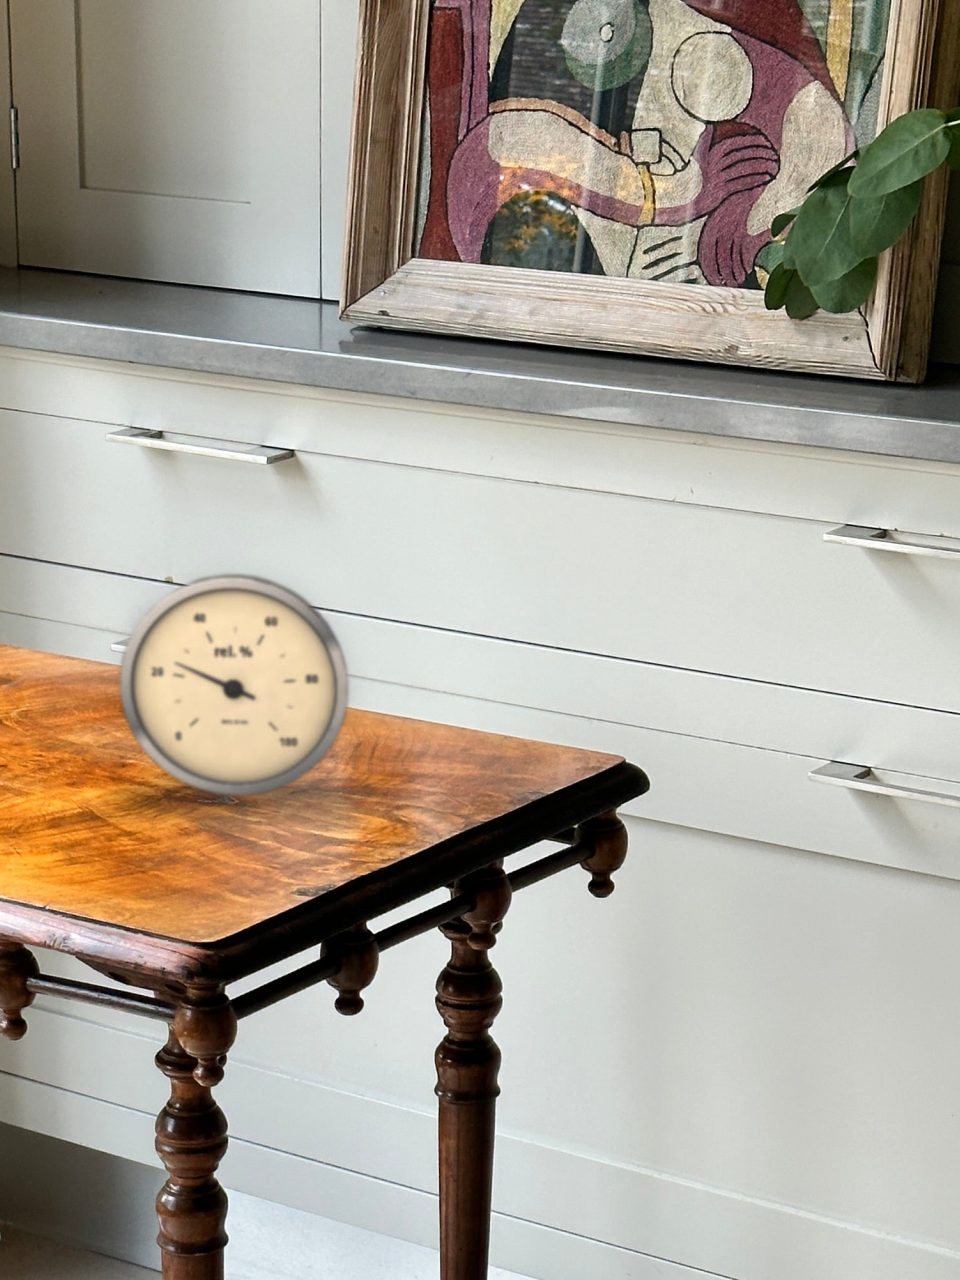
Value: value=25 unit=%
